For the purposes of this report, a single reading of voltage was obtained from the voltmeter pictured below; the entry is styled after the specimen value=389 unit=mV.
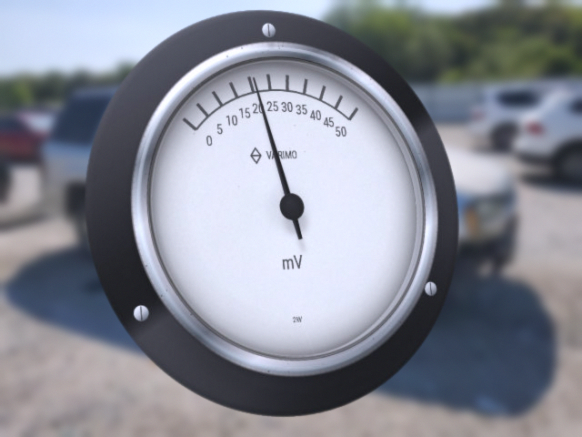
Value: value=20 unit=mV
